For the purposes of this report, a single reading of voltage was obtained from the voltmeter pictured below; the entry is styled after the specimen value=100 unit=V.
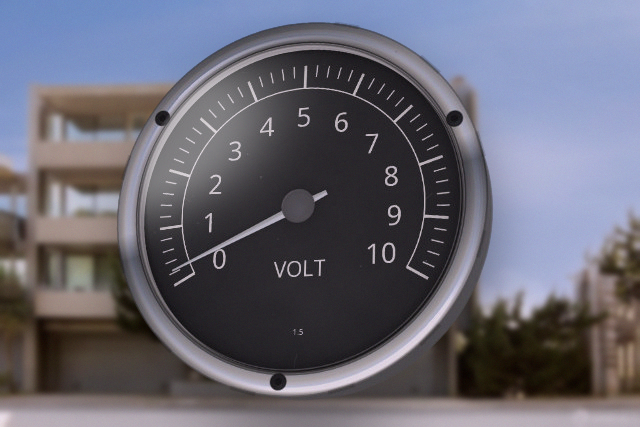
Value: value=0.2 unit=V
